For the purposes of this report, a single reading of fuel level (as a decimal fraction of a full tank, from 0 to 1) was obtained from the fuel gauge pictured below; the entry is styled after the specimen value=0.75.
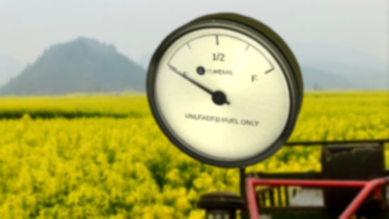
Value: value=0
